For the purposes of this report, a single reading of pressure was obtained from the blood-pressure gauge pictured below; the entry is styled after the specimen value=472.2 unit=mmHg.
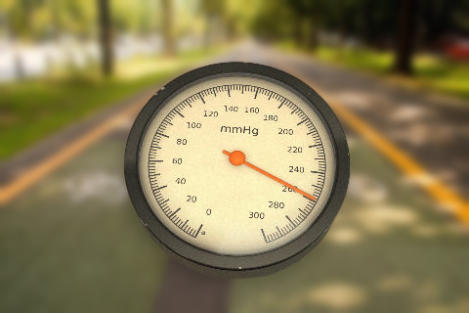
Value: value=260 unit=mmHg
